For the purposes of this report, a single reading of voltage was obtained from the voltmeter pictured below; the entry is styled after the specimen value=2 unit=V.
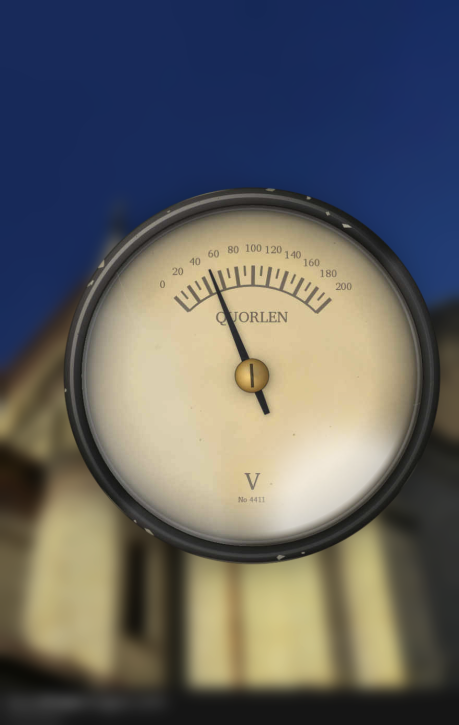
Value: value=50 unit=V
